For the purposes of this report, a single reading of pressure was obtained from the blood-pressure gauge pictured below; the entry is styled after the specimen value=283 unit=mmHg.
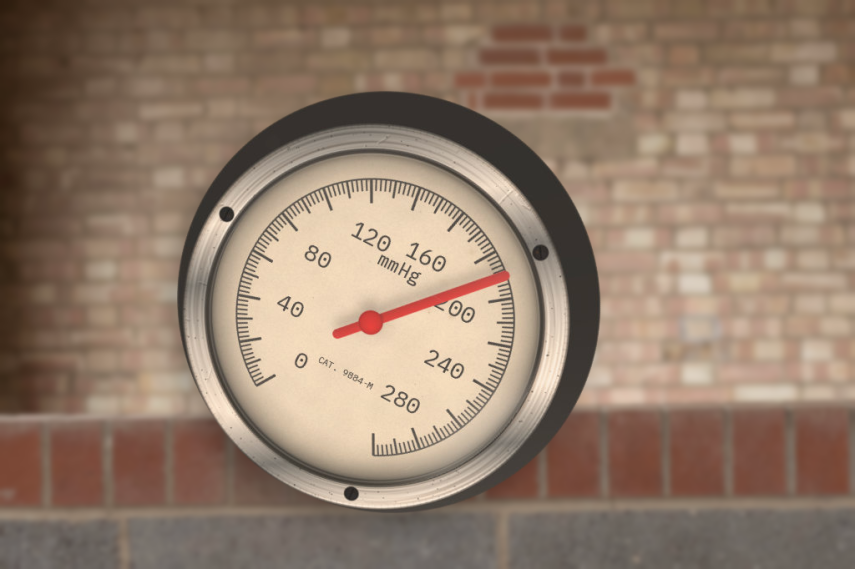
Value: value=190 unit=mmHg
